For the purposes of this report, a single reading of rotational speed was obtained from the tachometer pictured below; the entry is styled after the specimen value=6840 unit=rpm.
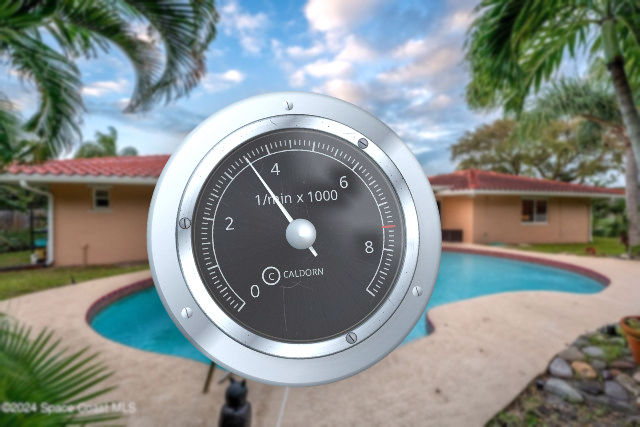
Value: value=3500 unit=rpm
